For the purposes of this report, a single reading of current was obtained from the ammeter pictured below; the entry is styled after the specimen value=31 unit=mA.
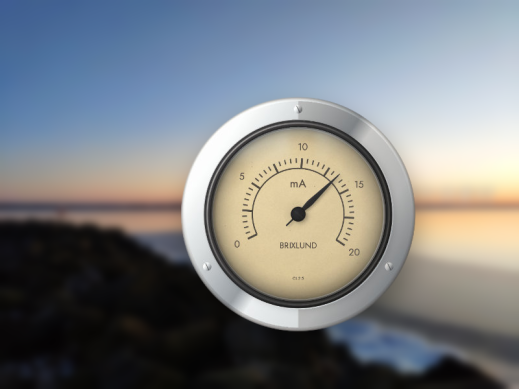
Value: value=13.5 unit=mA
